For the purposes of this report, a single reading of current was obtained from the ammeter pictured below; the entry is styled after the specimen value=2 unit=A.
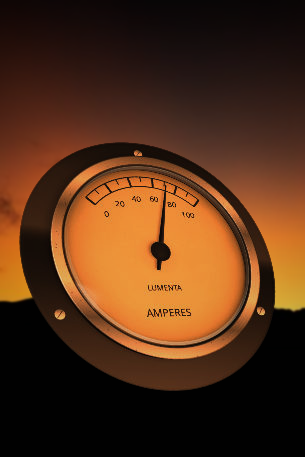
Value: value=70 unit=A
